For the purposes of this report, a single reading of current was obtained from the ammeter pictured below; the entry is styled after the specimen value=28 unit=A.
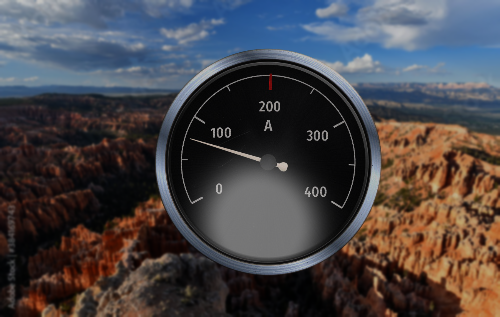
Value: value=75 unit=A
